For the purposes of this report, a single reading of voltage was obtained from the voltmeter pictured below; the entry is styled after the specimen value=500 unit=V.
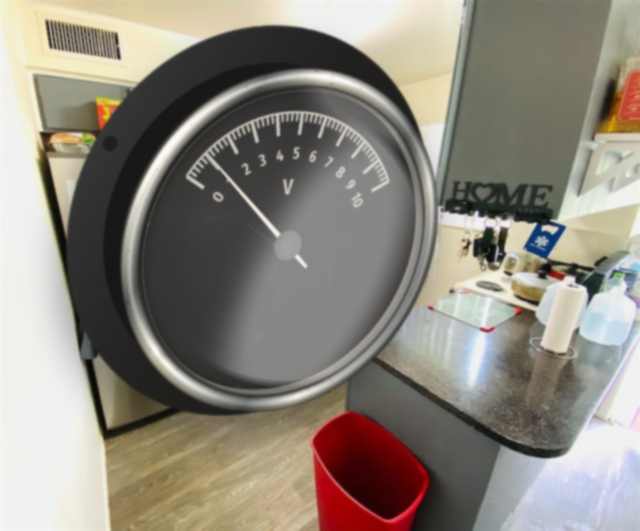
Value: value=1 unit=V
